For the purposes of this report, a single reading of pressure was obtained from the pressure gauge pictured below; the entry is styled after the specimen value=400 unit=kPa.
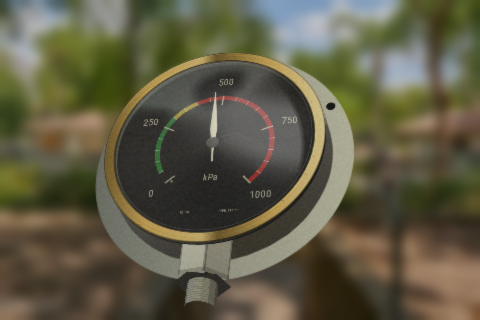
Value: value=475 unit=kPa
